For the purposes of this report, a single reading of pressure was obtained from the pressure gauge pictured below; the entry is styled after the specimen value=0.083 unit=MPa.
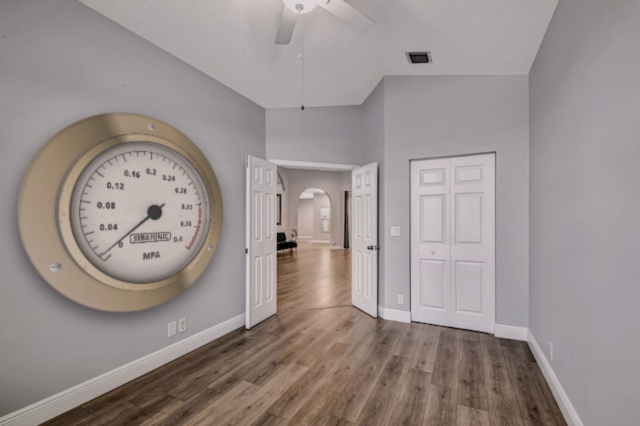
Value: value=0.01 unit=MPa
